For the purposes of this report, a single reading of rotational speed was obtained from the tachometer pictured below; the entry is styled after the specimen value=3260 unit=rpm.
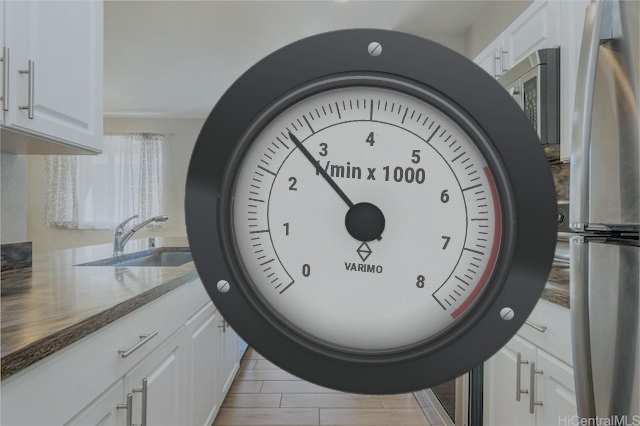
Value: value=2700 unit=rpm
